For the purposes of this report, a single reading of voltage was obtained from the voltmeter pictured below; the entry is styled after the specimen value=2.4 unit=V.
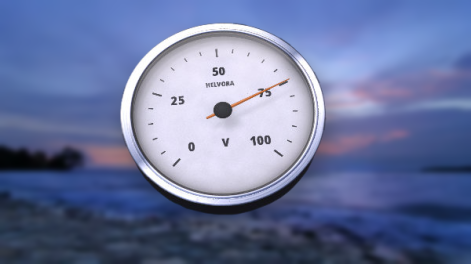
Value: value=75 unit=V
